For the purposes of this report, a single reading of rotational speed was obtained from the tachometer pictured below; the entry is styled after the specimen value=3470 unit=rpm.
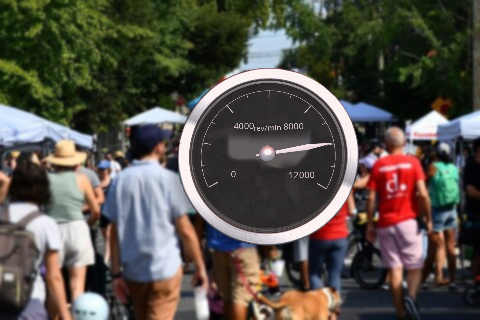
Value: value=10000 unit=rpm
